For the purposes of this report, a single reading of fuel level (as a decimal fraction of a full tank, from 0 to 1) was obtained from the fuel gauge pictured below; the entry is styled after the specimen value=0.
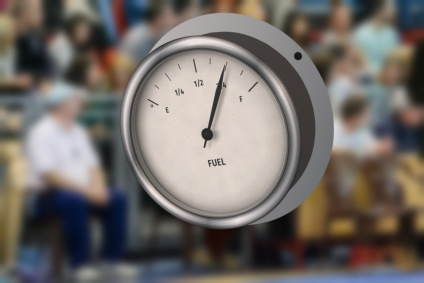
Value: value=0.75
